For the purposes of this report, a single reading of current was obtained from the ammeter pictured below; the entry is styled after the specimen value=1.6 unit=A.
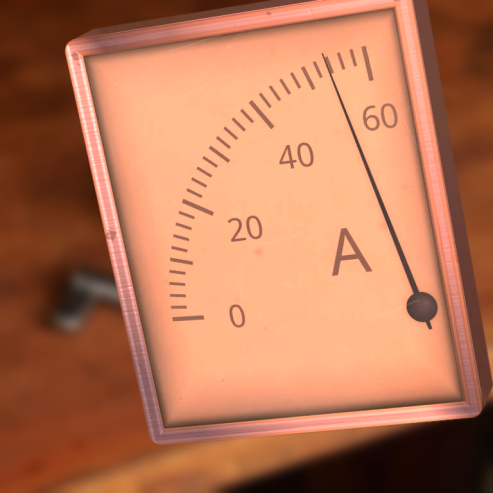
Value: value=54 unit=A
